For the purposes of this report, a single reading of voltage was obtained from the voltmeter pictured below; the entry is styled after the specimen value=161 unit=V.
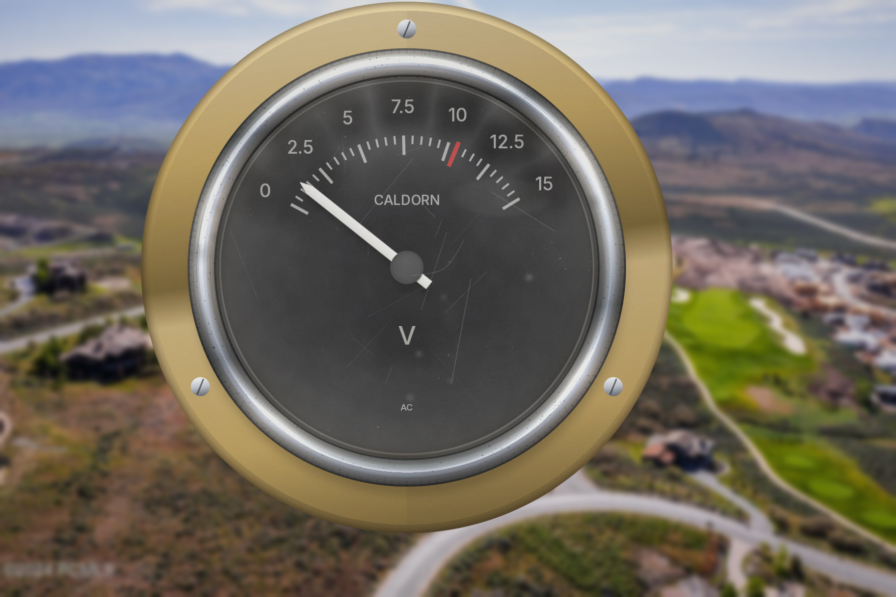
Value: value=1.25 unit=V
